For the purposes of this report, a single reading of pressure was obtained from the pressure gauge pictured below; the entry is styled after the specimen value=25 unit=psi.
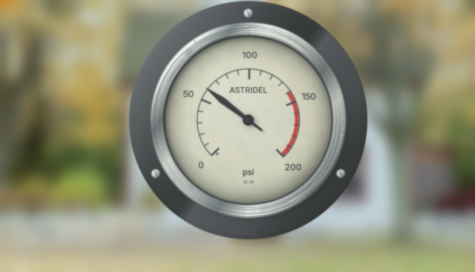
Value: value=60 unit=psi
